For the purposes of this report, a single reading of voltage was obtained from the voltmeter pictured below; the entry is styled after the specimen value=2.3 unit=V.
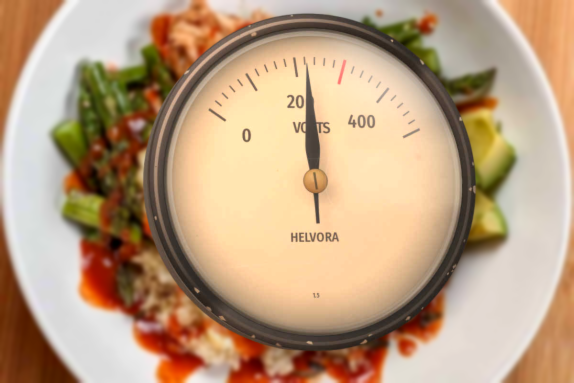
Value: value=220 unit=V
